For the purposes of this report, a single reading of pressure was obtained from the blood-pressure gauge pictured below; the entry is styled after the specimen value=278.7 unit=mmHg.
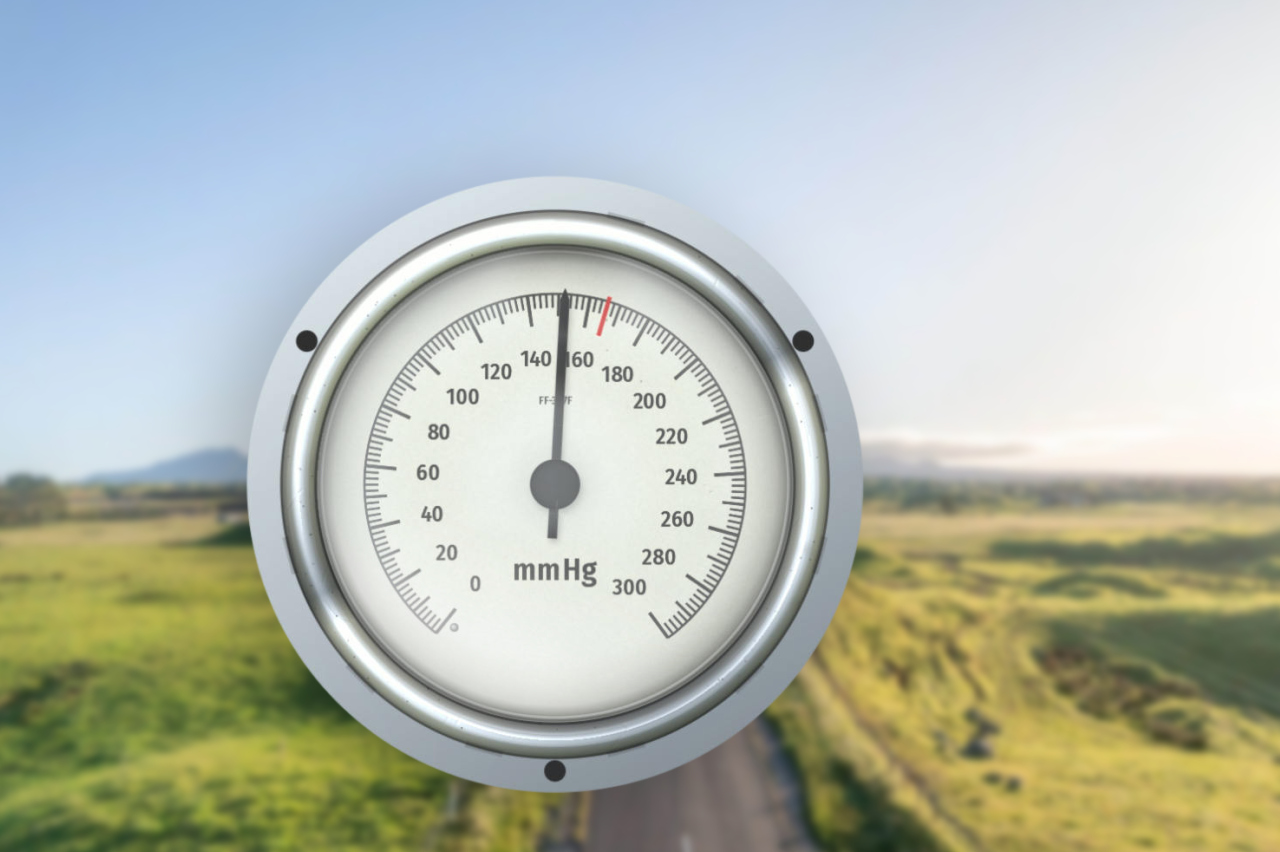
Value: value=152 unit=mmHg
